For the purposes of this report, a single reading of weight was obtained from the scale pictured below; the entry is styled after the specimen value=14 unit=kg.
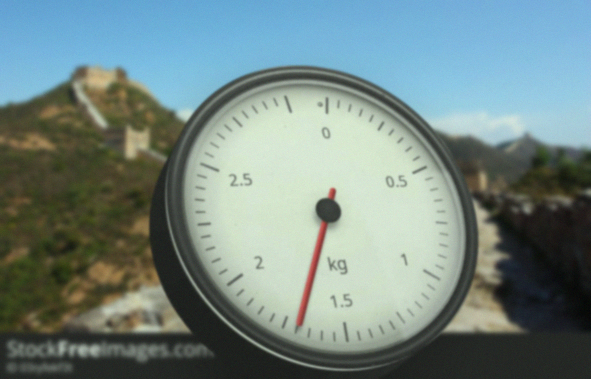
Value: value=1.7 unit=kg
